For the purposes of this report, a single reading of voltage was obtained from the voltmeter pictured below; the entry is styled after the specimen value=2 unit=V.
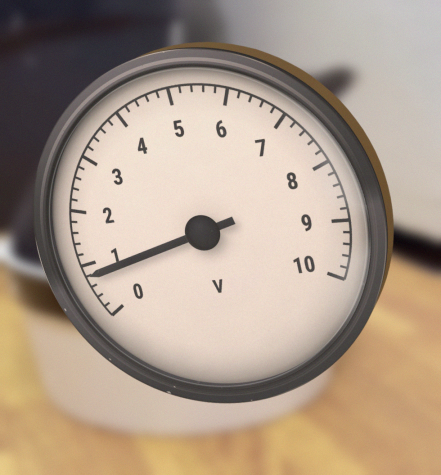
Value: value=0.8 unit=V
